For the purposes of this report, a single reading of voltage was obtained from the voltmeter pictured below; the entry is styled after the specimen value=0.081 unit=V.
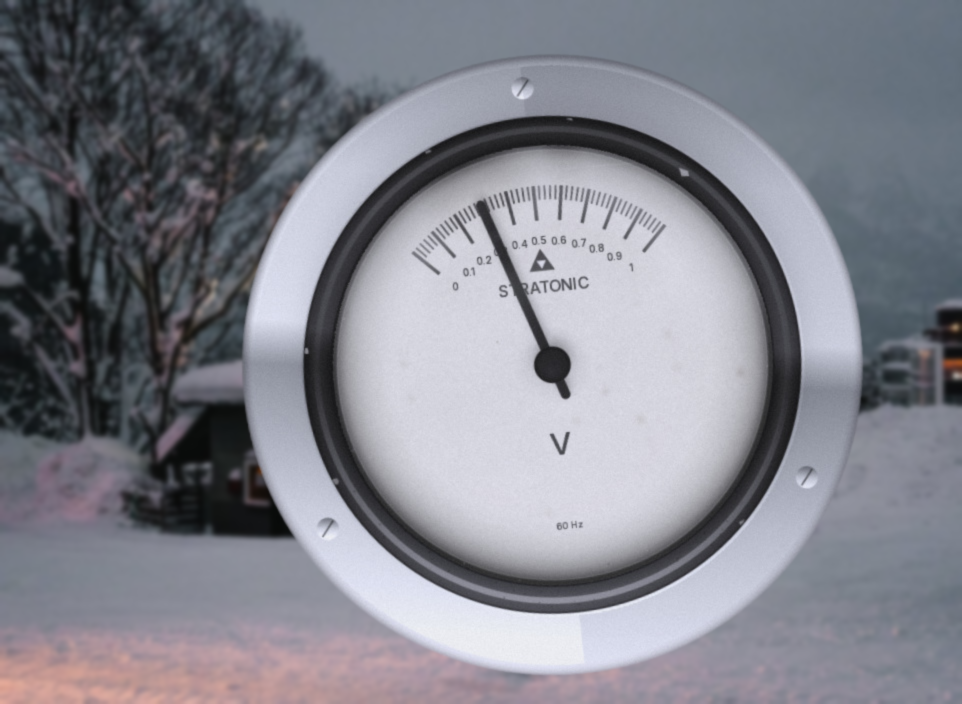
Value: value=0.3 unit=V
